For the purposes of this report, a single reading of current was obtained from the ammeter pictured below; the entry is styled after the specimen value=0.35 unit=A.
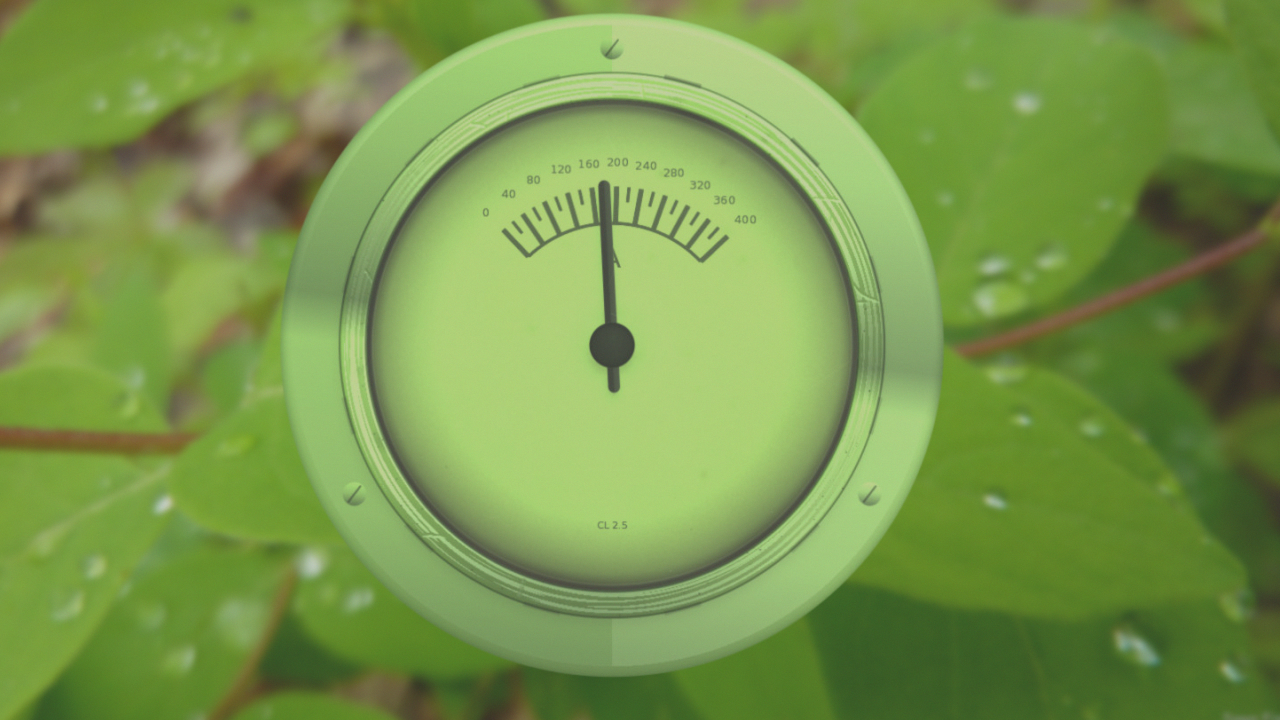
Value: value=180 unit=A
